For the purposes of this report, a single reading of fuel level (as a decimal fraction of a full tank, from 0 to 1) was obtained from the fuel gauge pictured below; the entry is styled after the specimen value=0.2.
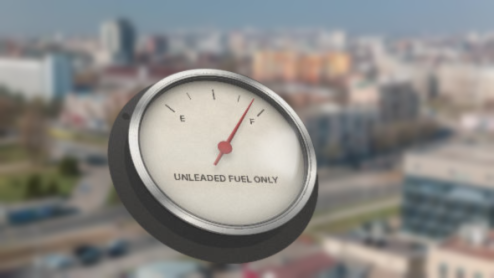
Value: value=0.875
